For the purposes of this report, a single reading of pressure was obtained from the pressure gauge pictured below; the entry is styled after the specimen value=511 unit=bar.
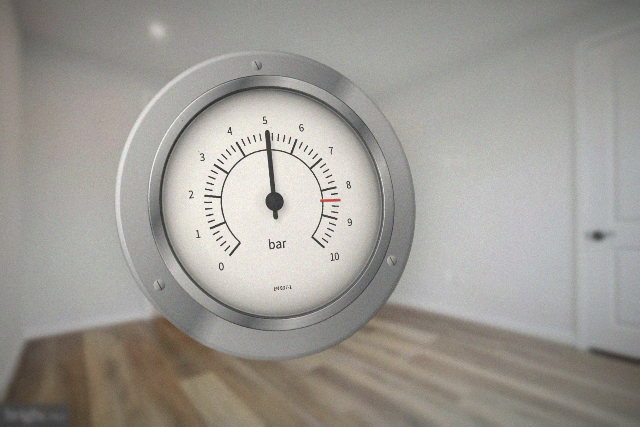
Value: value=5 unit=bar
